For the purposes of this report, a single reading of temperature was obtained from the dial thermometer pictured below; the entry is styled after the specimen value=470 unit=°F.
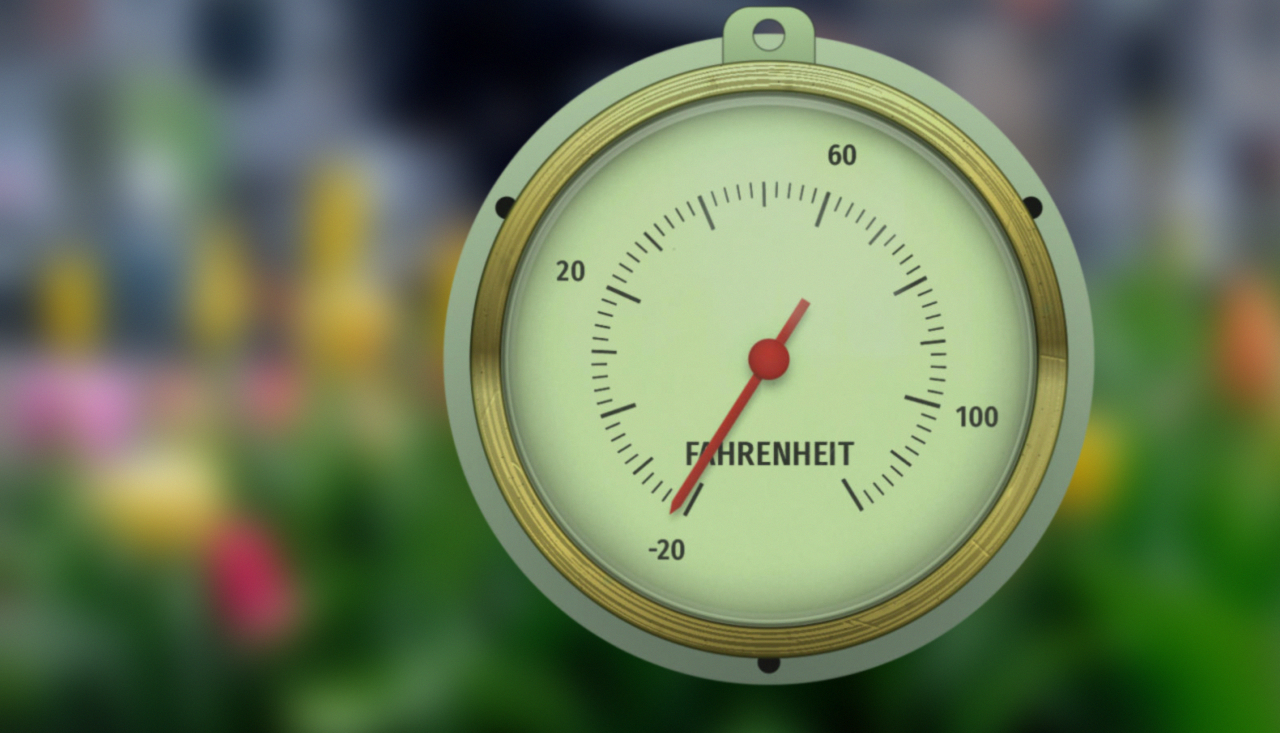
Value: value=-18 unit=°F
